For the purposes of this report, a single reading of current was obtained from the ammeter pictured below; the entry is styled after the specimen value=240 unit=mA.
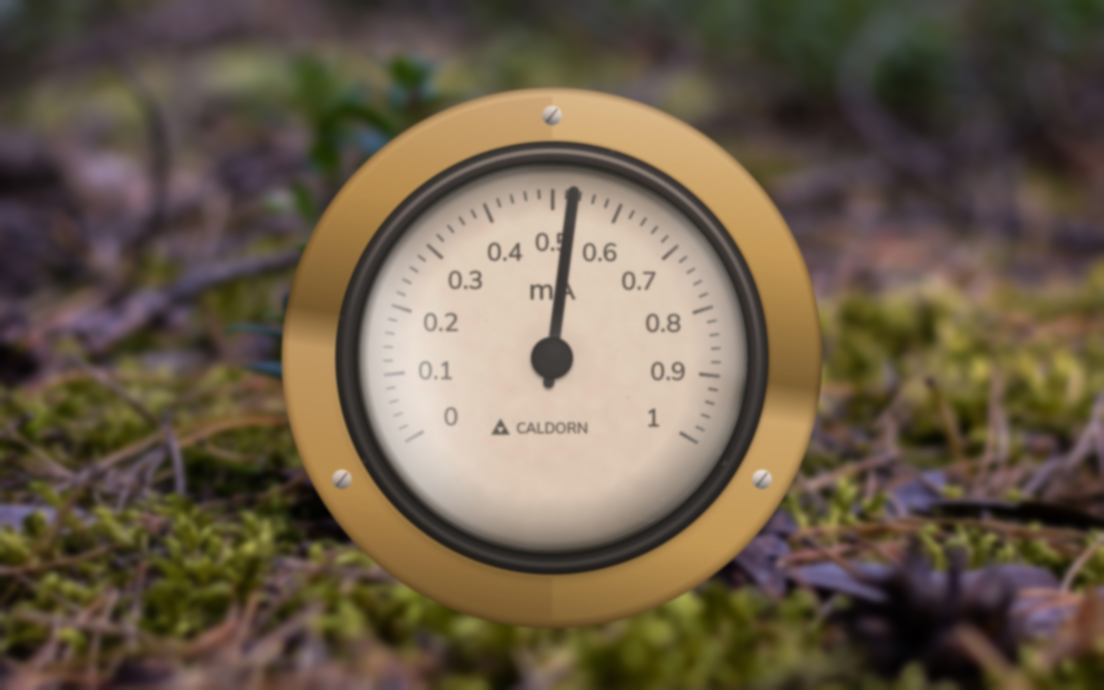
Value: value=0.53 unit=mA
